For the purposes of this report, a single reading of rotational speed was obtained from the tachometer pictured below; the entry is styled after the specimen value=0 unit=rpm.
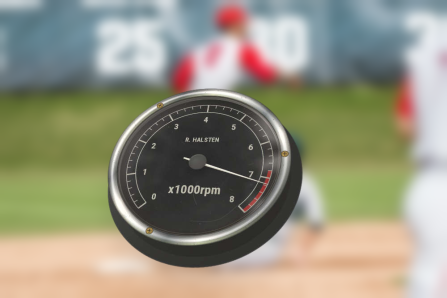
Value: value=7200 unit=rpm
